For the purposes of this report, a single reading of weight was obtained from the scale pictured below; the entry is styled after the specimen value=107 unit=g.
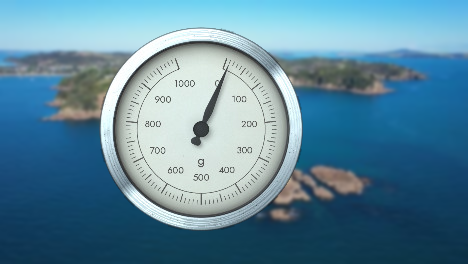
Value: value=10 unit=g
